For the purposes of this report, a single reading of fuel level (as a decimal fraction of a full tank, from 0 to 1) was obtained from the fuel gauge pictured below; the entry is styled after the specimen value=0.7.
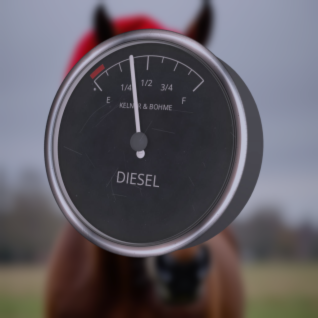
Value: value=0.375
